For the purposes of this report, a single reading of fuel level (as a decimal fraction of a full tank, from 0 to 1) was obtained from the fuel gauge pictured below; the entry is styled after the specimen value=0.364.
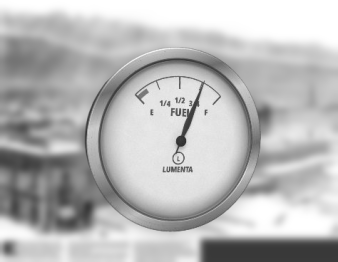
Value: value=0.75
